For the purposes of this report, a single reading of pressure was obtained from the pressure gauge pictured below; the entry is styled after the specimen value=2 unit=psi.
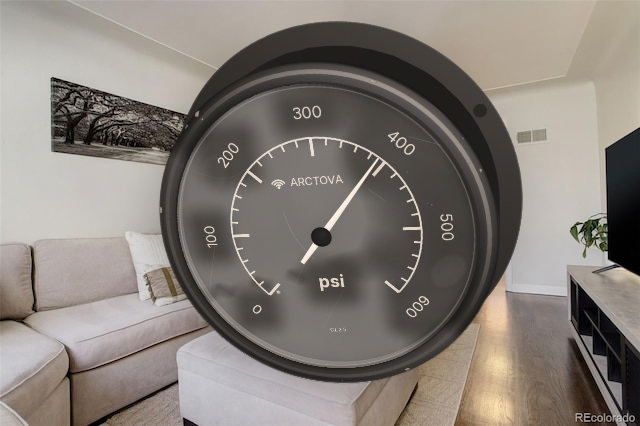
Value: value=390 unit=psi
